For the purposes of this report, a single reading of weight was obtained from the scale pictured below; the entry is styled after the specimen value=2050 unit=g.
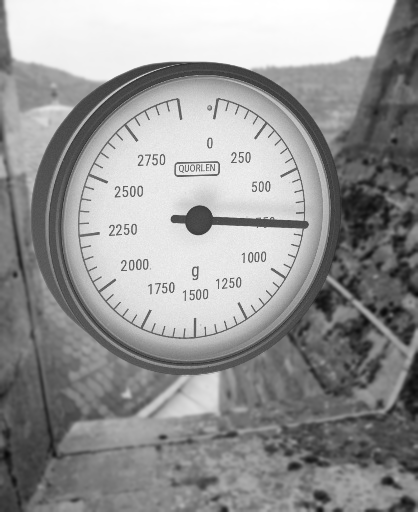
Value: value=750 unit=g
